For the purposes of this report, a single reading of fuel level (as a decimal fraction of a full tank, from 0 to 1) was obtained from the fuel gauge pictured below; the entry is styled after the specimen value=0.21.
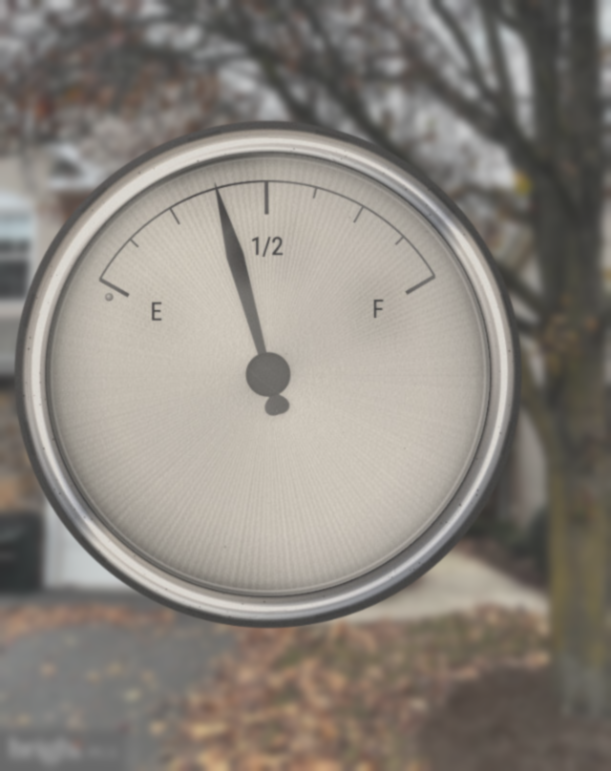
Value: value=0.375
